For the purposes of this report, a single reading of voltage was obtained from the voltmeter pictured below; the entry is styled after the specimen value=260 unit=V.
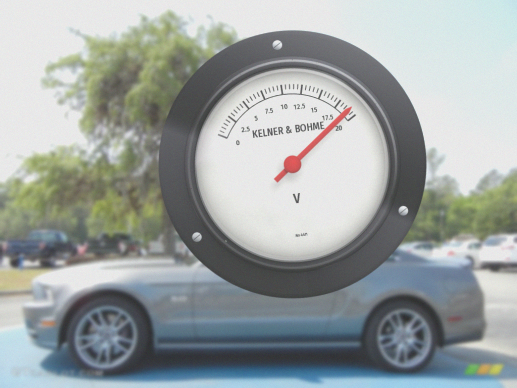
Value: value=19 unit=V
